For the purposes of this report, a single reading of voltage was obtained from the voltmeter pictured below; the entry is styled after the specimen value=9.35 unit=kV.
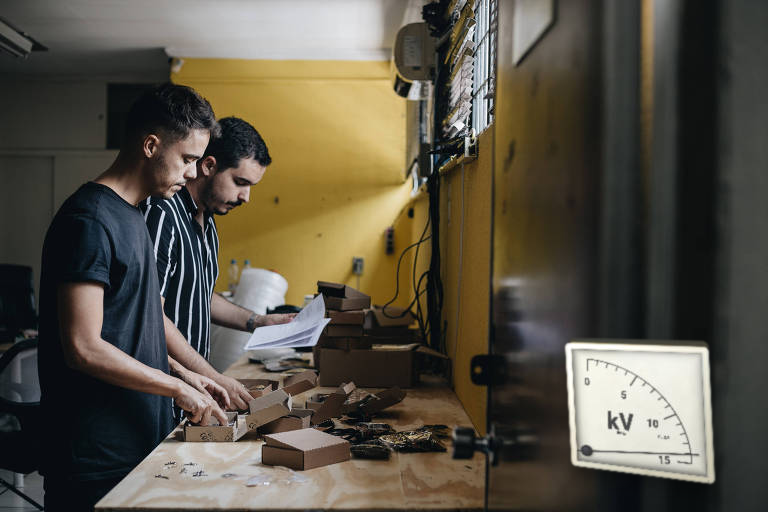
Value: value=14 unit=kV
